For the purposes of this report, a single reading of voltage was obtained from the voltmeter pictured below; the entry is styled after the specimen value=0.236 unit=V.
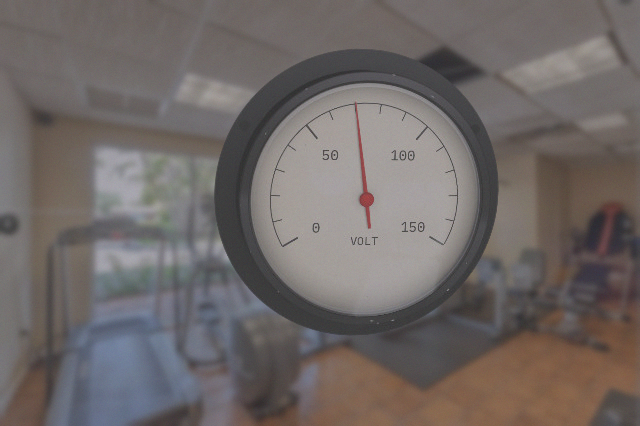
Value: value=70 unit=V
